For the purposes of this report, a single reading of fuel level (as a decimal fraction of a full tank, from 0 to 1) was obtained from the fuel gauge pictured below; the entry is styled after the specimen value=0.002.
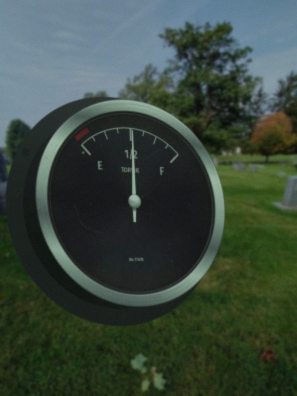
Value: value=0.5
